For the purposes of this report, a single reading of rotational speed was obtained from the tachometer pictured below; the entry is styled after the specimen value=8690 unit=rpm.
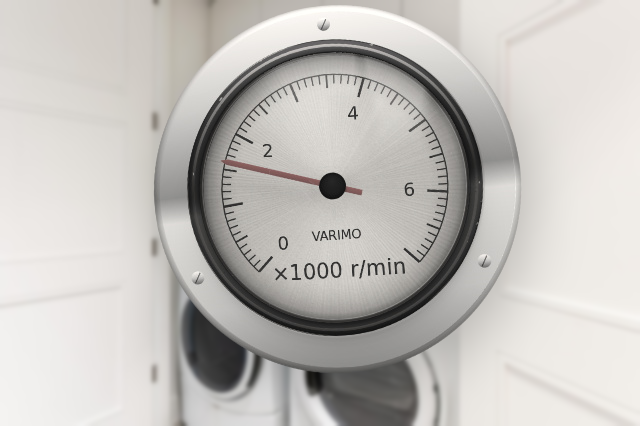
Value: value=1600 unit=rpm
